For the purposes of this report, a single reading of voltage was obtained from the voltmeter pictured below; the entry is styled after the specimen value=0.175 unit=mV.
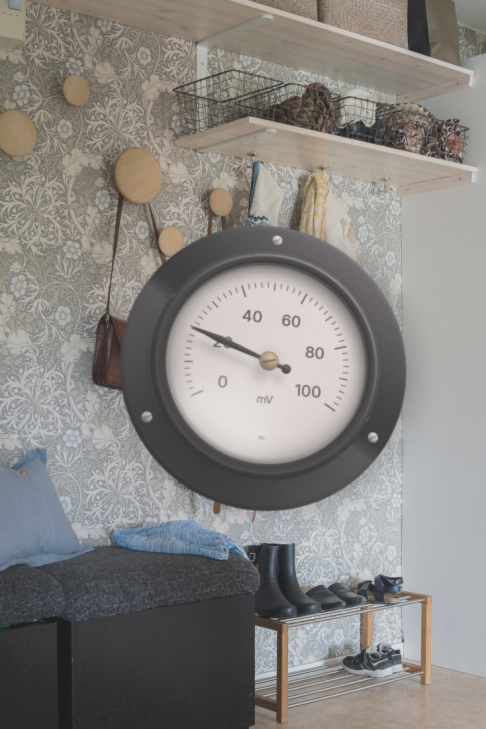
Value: value=20 unit=mV
